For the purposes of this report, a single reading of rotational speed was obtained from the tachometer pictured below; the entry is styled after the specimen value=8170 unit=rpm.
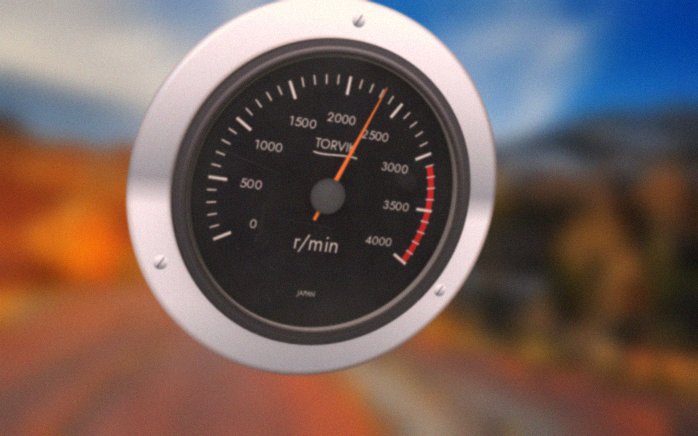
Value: value=2300 unit=rpm
